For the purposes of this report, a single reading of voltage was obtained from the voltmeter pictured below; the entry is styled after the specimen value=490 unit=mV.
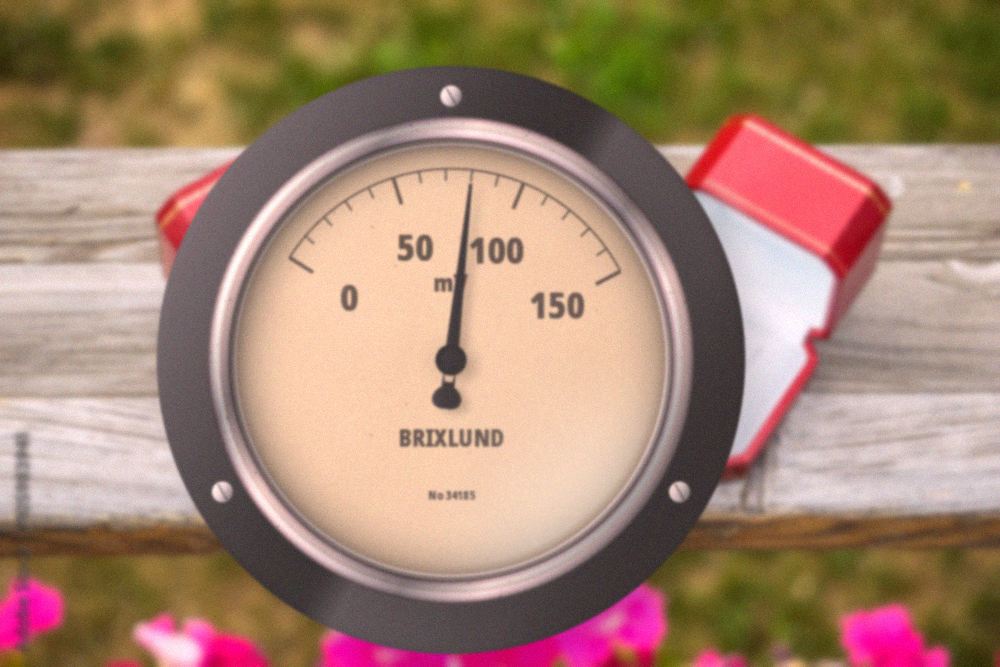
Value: value=80 unit=mV
